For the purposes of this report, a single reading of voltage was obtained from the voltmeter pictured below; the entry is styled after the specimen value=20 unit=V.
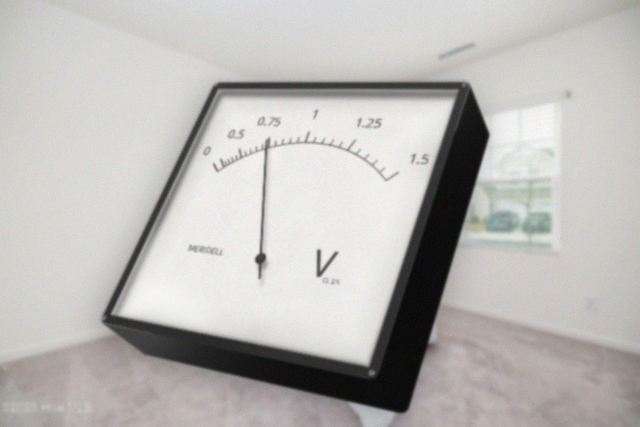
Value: value=0.75 unit=V
